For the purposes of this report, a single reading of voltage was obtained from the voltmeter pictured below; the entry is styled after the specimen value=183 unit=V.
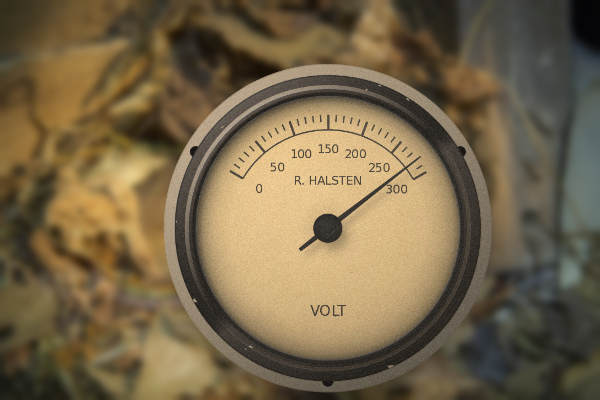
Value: value=280 unit=V
